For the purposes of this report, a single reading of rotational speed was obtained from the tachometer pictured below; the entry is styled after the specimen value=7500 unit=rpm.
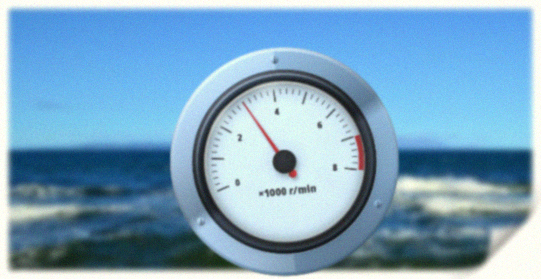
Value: value=3000 unit=rpm
